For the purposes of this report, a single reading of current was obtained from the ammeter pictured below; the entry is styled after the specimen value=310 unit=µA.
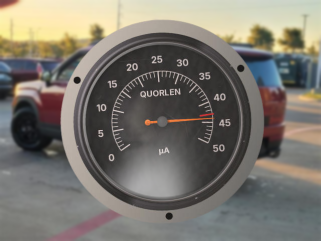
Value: value=44 unit=µA
